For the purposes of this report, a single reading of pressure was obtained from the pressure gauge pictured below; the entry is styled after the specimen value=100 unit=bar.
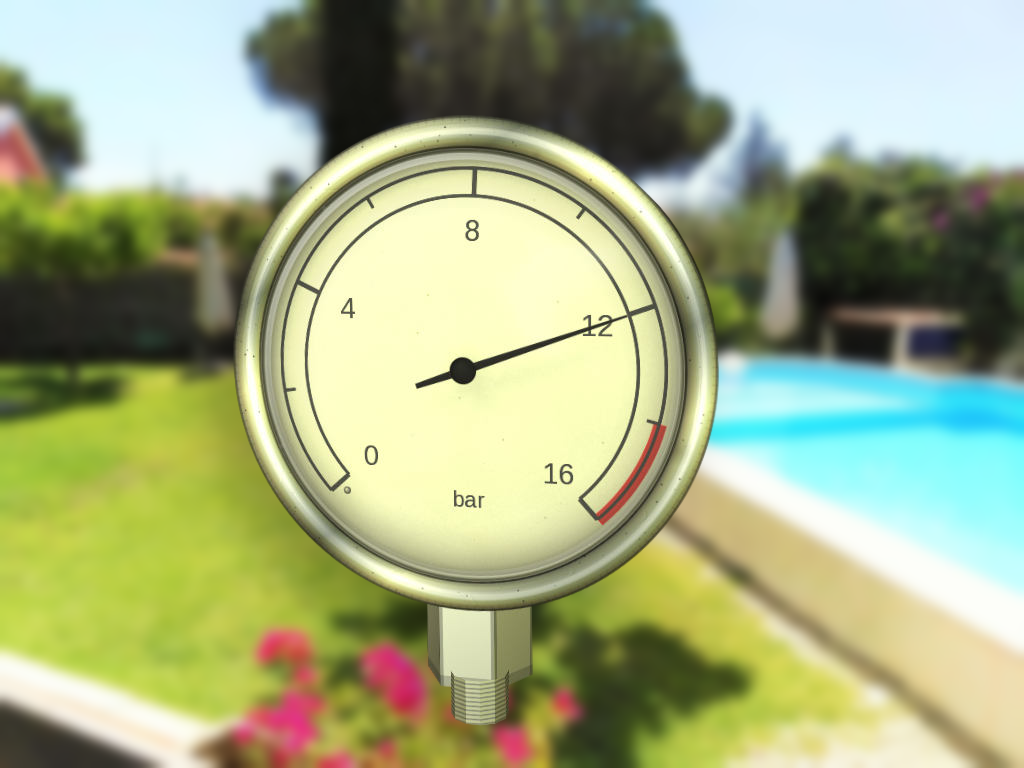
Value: value=12 unit=bar
